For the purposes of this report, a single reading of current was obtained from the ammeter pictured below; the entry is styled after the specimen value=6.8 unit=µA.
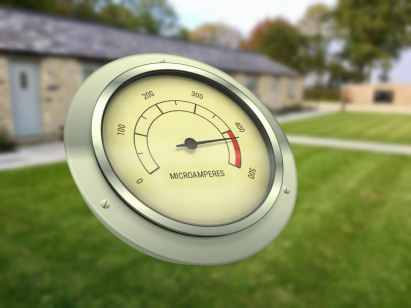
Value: value=425 unit=µA
